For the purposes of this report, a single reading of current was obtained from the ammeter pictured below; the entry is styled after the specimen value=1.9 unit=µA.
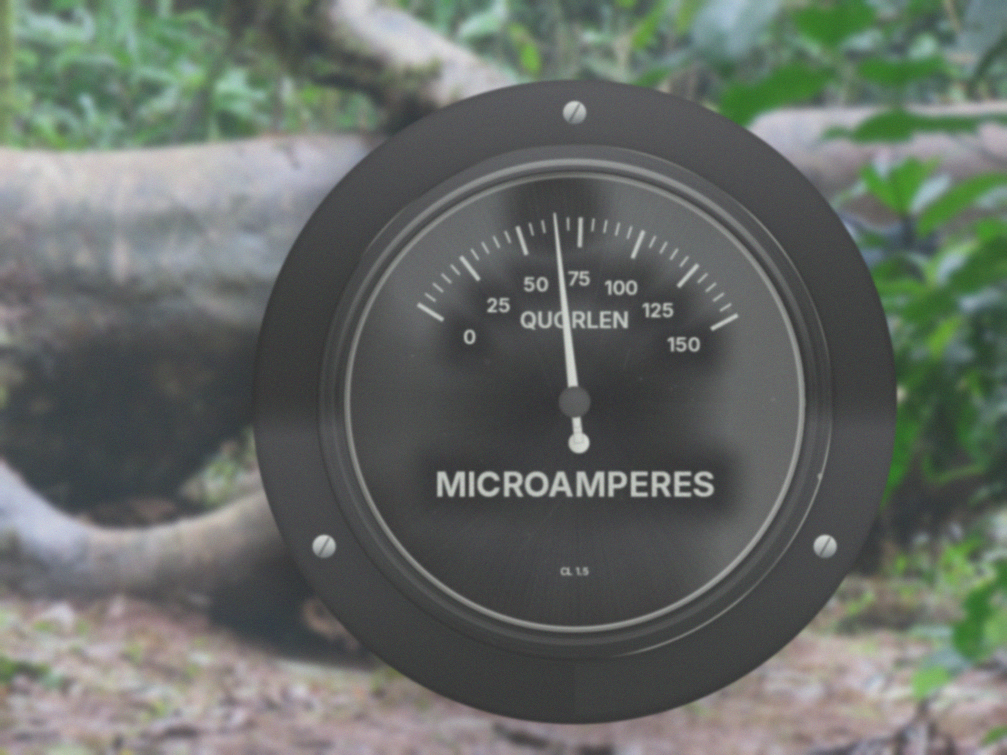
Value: value=65 unit=µA
